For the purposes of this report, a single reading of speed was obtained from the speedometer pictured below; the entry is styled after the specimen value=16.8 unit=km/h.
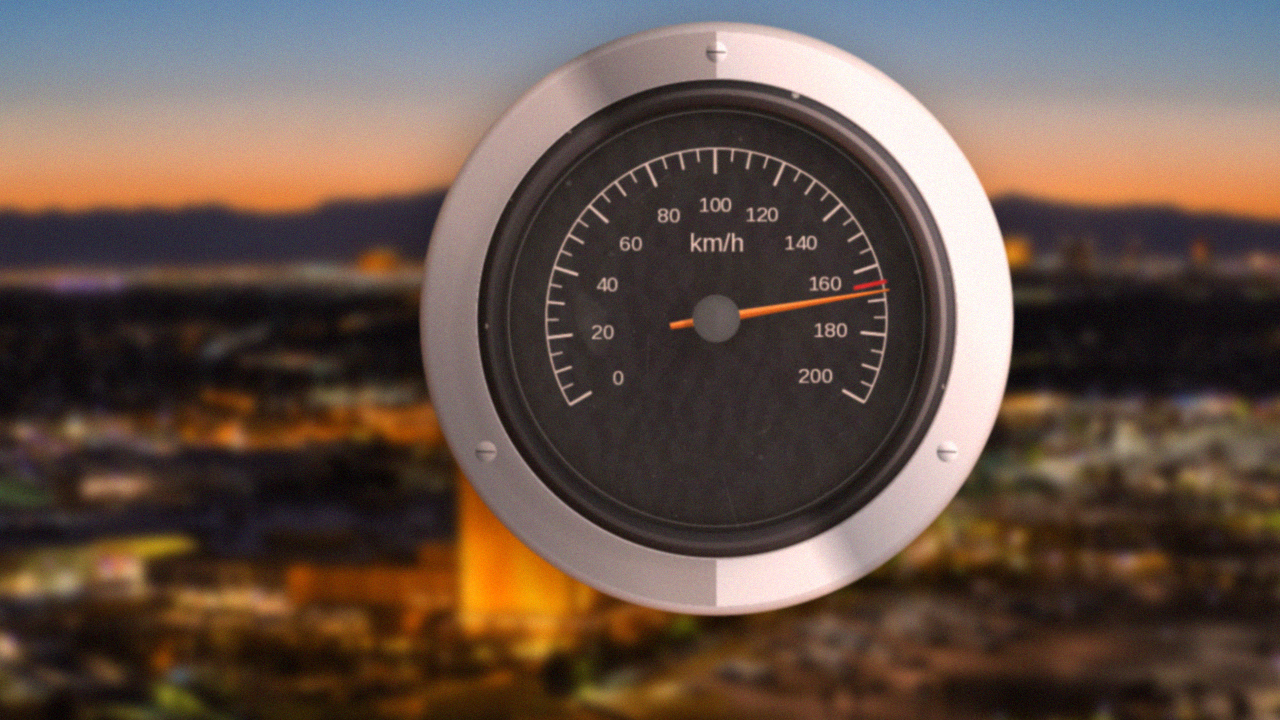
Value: value=167.5 unit=km/h
